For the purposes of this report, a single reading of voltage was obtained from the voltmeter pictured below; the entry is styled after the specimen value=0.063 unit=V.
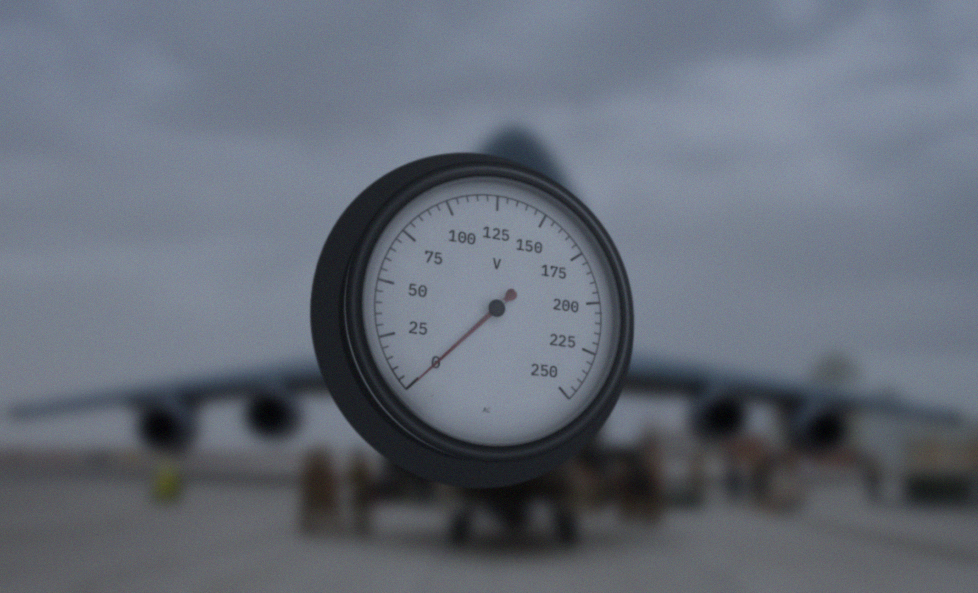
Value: value=0 unit=V
